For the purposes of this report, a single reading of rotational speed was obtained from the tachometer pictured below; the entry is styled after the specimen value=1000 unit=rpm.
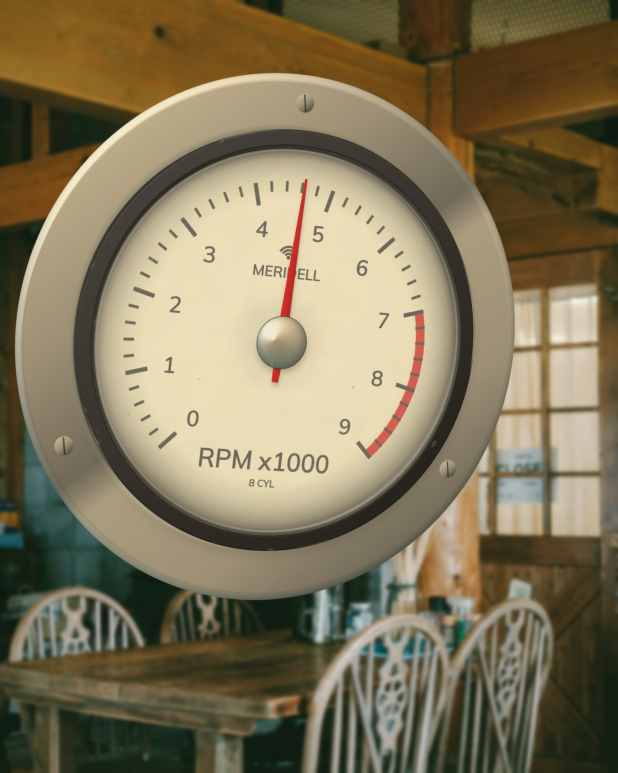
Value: value=4600 unit=rpm
